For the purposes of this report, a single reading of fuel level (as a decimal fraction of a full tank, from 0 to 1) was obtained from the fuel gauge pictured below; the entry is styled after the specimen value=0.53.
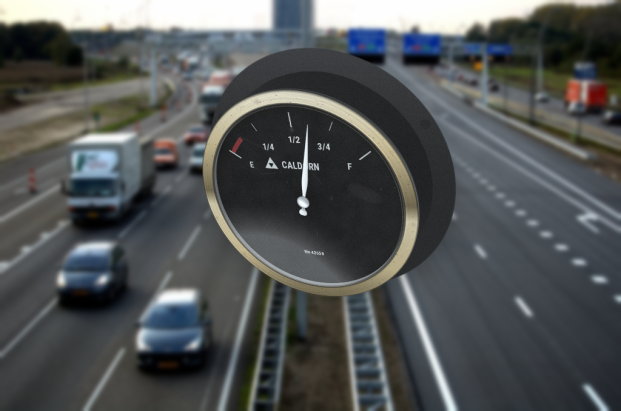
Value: value=0.625
